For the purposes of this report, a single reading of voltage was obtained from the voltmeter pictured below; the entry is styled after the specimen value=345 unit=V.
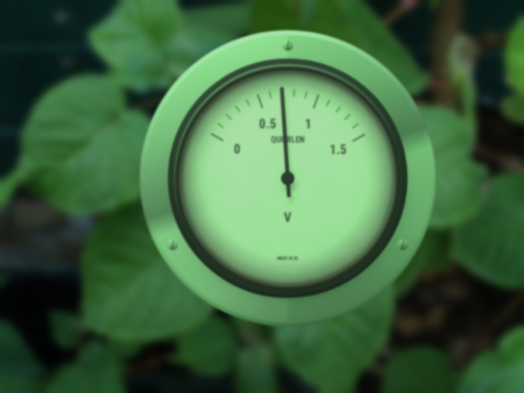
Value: value=0.7 unit=V
